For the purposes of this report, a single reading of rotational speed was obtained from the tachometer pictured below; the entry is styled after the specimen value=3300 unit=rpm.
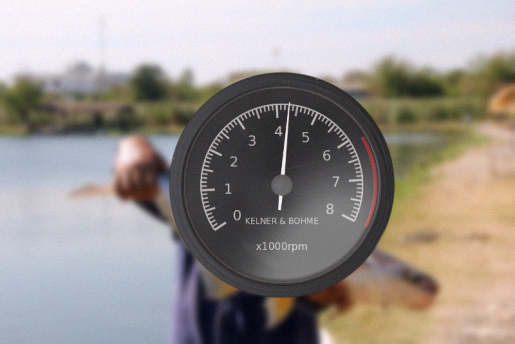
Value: value=4300 unit=rpm
